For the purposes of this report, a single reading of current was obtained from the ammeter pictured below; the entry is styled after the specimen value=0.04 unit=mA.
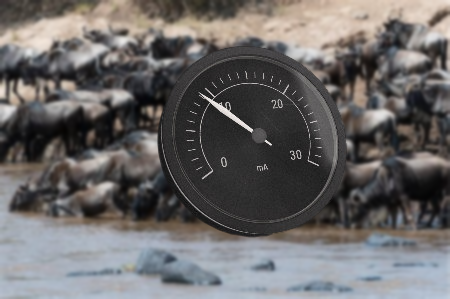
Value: value=9 unit=mA
